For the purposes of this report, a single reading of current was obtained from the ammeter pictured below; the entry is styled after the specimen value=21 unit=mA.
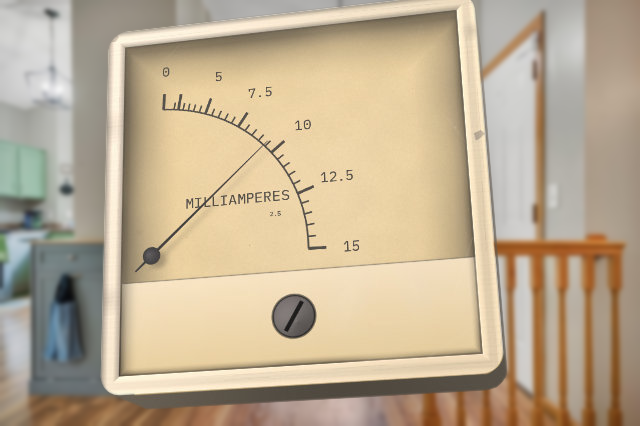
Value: value=9.5 unit=mA
